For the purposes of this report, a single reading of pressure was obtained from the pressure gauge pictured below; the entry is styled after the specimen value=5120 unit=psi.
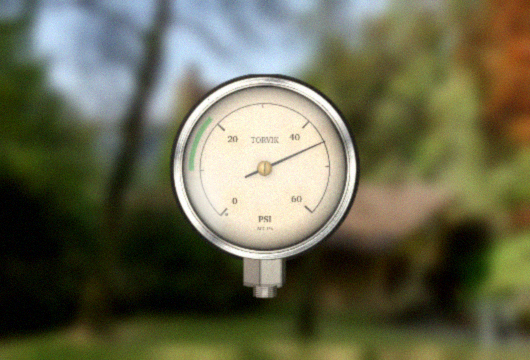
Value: value=45 unit=psi
